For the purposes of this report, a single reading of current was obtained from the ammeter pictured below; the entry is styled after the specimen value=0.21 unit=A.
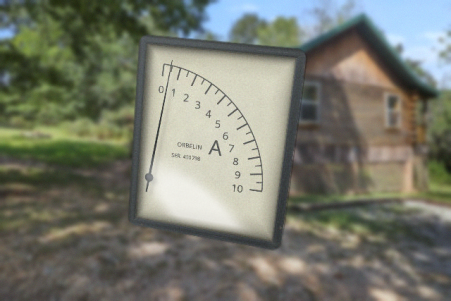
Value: value=0.5 unit=A
